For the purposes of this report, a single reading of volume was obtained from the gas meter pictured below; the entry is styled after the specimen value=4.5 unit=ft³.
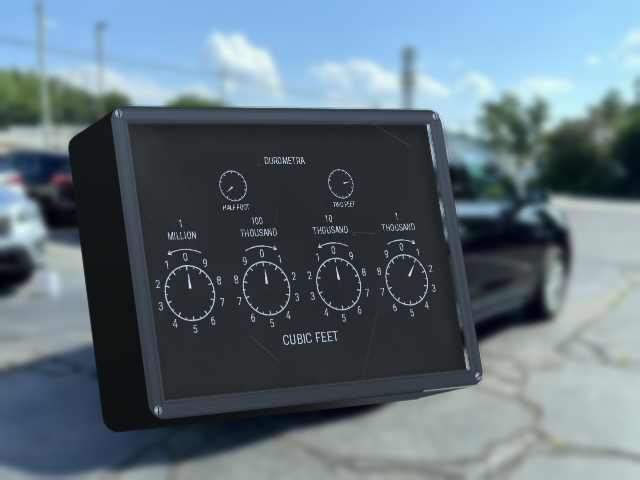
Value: value=100 unit=ft³
